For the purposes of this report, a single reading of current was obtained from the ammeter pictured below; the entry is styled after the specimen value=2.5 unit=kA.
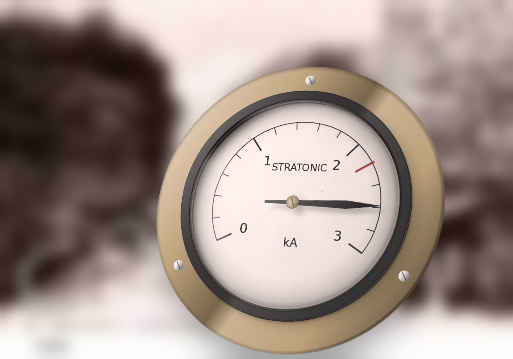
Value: value=2.6 unit=kA
